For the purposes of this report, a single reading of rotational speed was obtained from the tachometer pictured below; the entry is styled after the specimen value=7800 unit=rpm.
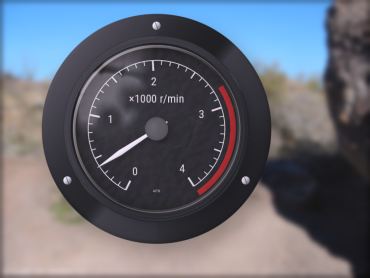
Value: value=400 unit=rpm
